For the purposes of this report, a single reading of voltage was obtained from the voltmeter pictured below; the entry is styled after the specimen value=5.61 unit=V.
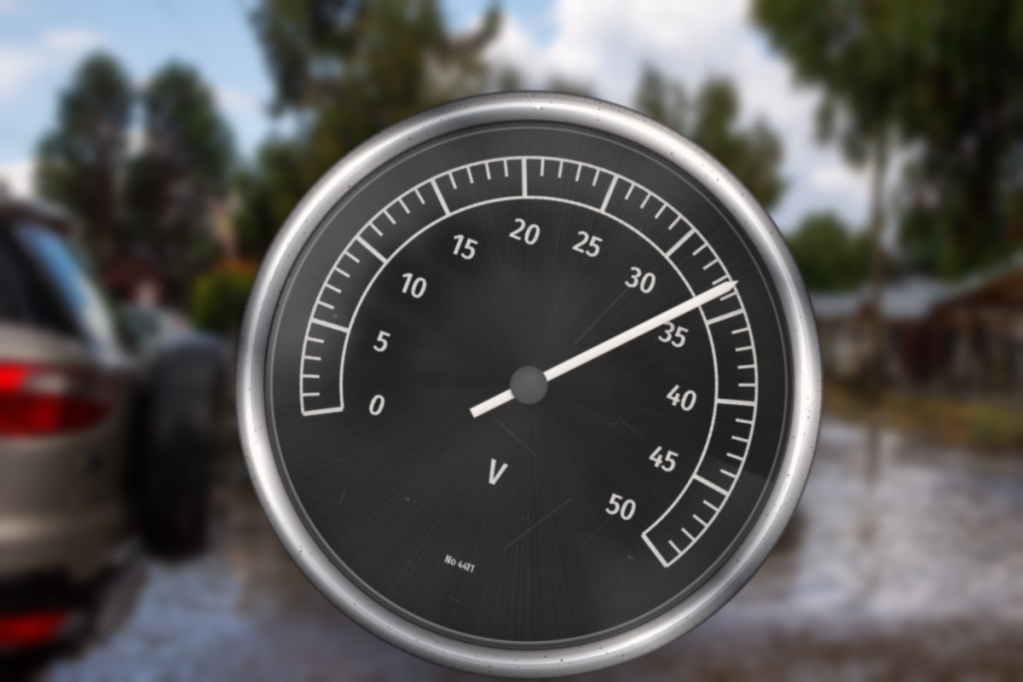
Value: value=33.5 unit=V
